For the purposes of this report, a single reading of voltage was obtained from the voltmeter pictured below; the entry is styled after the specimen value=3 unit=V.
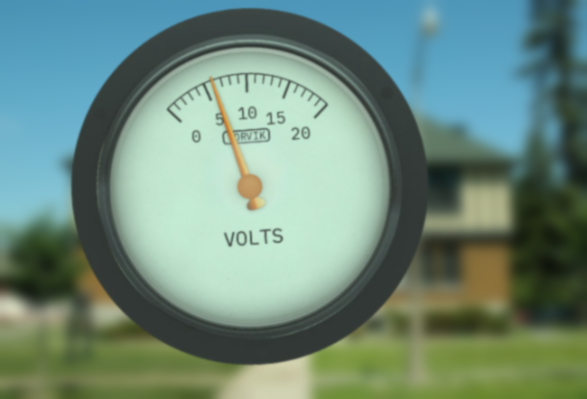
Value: value=6 unit=V
